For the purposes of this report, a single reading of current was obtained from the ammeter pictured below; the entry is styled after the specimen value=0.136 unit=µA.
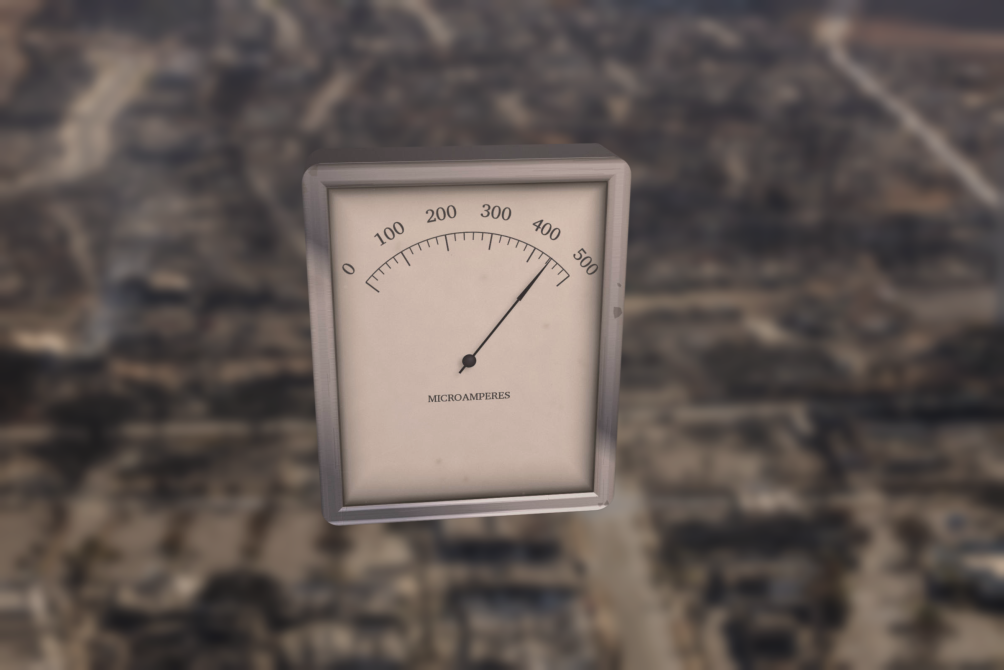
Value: value=440 unit=µA
